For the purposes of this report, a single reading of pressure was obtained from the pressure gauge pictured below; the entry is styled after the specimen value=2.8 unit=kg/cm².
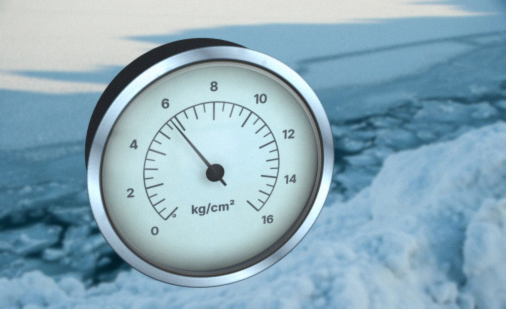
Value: value=5.75 unit=kg/cm²
